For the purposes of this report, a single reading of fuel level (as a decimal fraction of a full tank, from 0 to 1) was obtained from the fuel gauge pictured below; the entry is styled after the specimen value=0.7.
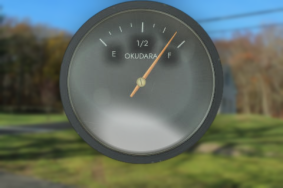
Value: value=0.875
